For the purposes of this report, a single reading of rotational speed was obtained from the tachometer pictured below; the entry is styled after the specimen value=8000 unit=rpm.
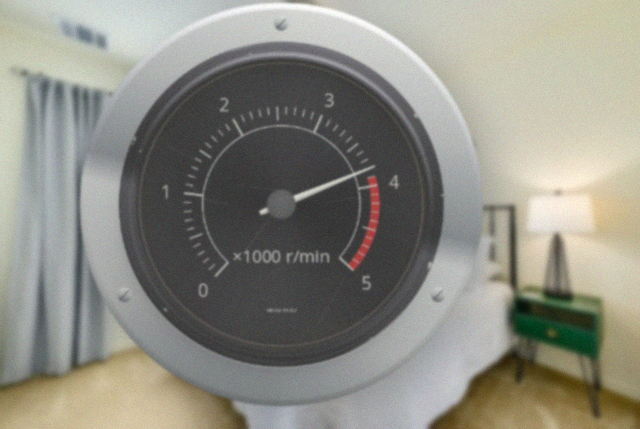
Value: value=3800 unit=rpm
